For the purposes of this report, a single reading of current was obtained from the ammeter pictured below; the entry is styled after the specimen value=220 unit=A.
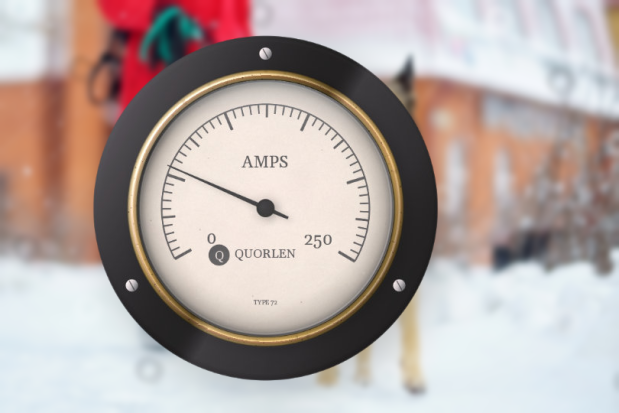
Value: value=55 unit=A
